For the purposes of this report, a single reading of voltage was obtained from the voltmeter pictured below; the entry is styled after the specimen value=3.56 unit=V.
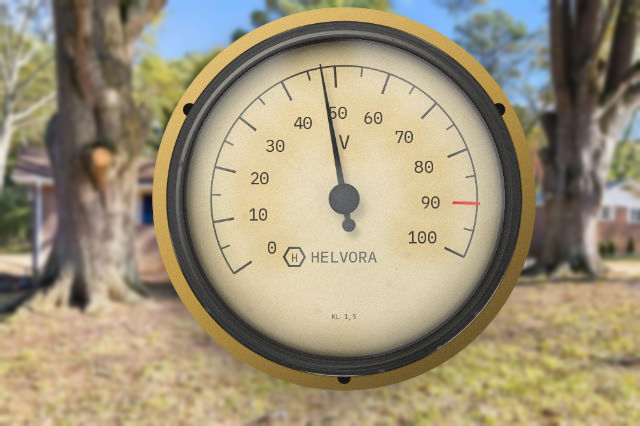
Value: value=47.5 unit=V
